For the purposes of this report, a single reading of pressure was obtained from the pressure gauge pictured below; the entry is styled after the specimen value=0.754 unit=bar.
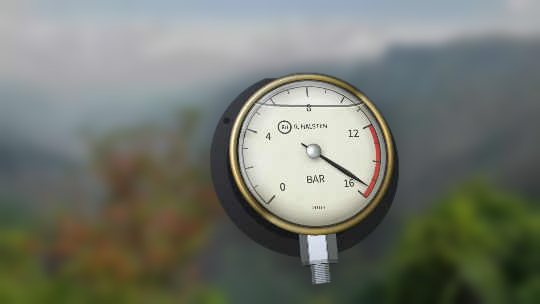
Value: value=15.5 unit=bar
